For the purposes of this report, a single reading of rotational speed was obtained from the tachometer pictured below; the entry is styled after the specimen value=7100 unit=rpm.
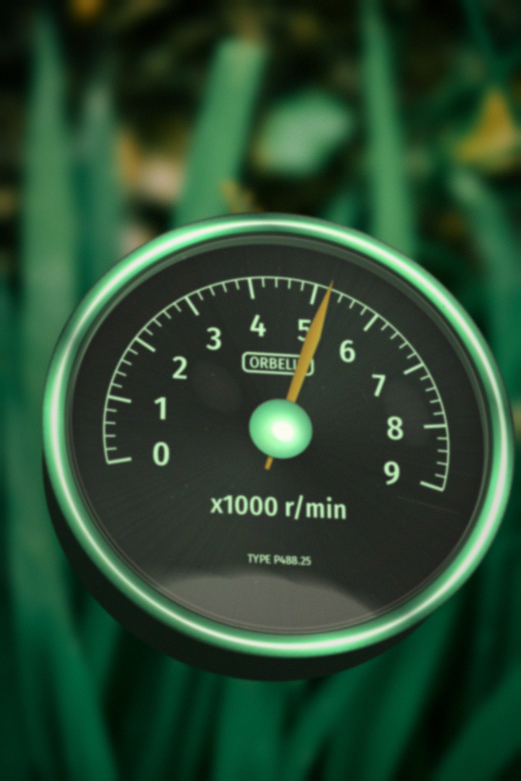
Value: value=5200 unit=rpm
